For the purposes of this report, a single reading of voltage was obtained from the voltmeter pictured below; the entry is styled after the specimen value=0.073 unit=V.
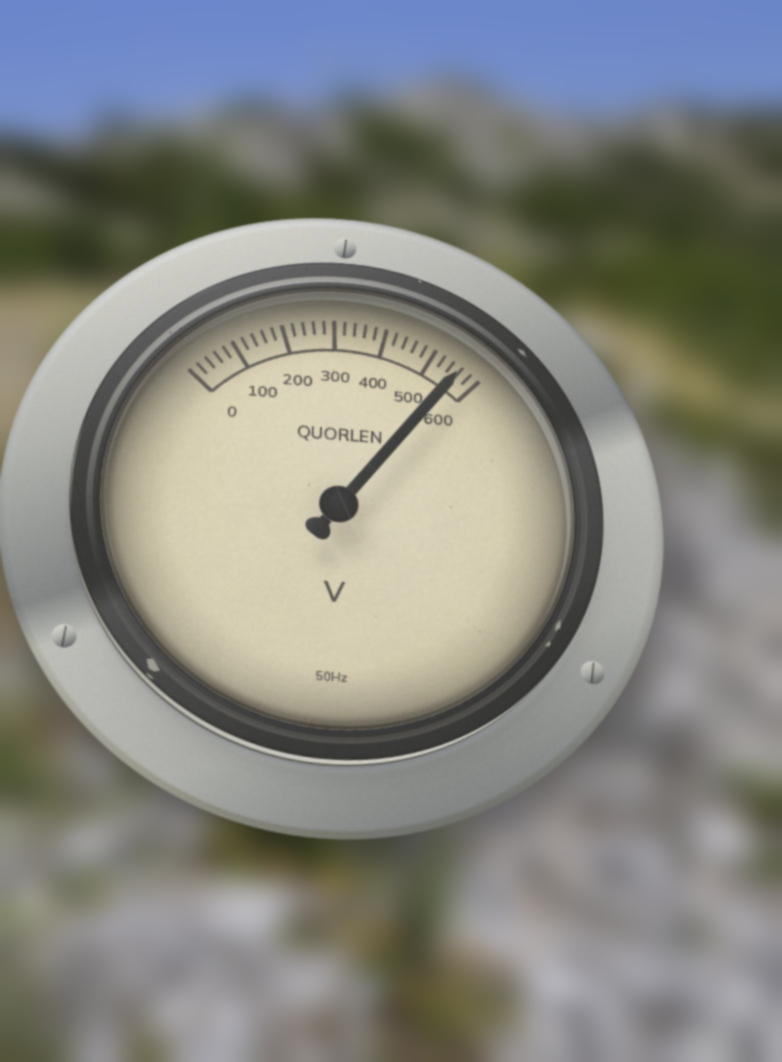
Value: value=560 unit=V
